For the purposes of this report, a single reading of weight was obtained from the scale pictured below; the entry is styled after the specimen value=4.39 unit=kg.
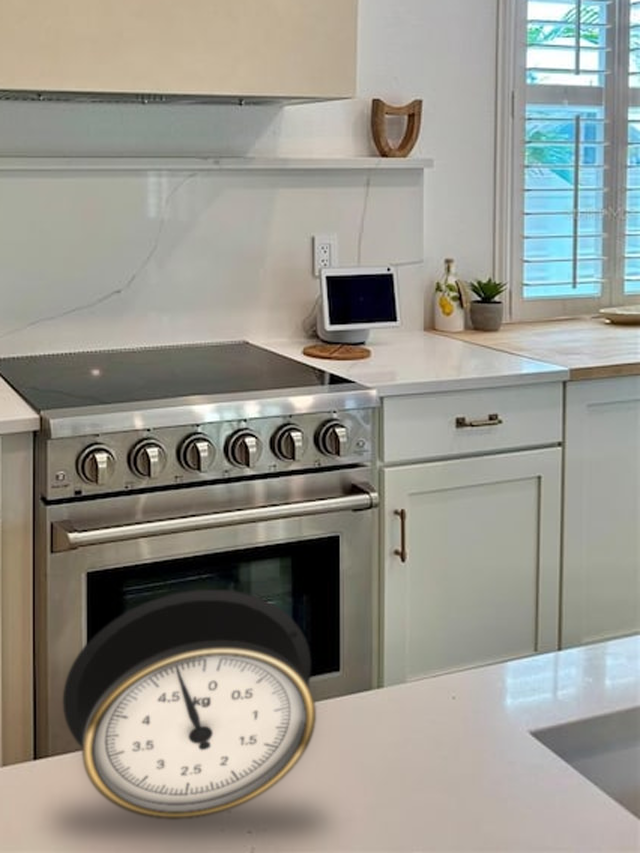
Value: value=4.75 unit=kg
